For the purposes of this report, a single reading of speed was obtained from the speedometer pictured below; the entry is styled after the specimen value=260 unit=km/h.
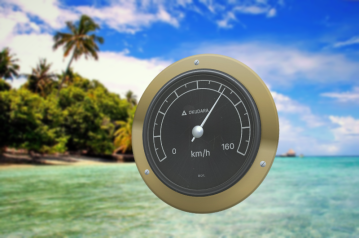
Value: value=105 unit=km/h
